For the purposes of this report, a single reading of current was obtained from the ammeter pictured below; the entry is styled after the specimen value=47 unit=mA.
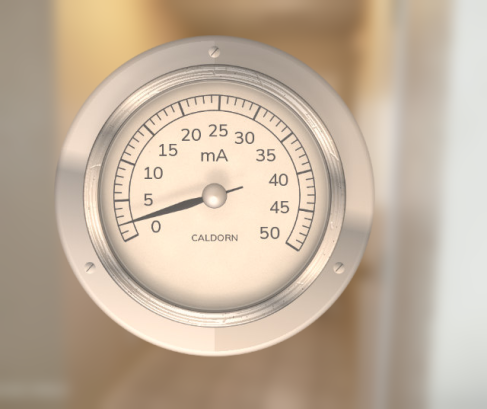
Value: value=2 unit=mA
